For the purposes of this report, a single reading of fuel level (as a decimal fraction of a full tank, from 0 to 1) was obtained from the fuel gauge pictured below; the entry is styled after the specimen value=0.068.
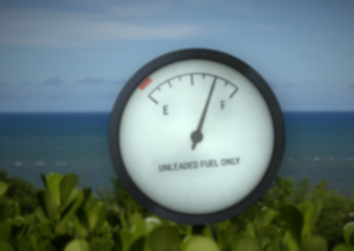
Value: value=0.75
